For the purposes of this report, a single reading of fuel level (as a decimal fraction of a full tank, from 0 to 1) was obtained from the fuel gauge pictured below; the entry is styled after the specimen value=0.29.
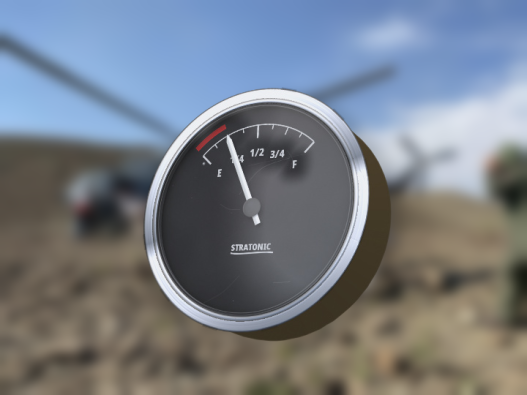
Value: value=0.25
